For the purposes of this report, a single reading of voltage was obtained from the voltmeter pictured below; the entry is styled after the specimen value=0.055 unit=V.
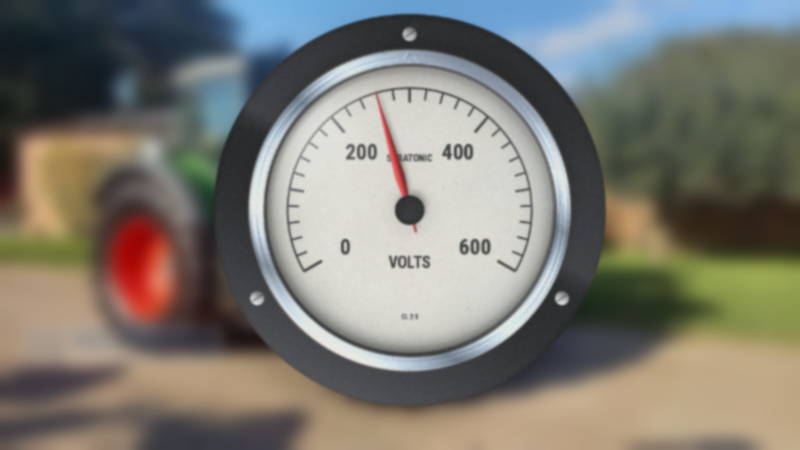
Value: value=260 unit=V
